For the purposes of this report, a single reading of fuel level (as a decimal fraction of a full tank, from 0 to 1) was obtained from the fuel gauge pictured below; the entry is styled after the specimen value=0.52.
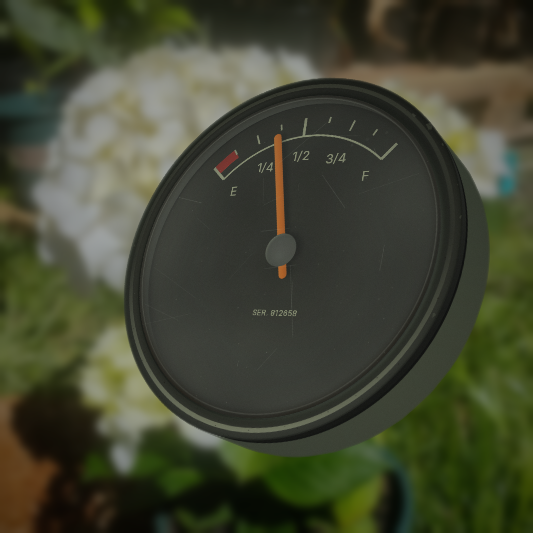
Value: value=0.375
